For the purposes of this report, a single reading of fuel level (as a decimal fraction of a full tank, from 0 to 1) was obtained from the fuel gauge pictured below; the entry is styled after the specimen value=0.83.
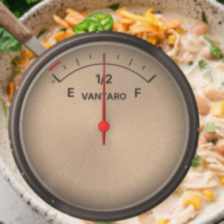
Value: value=0.5
